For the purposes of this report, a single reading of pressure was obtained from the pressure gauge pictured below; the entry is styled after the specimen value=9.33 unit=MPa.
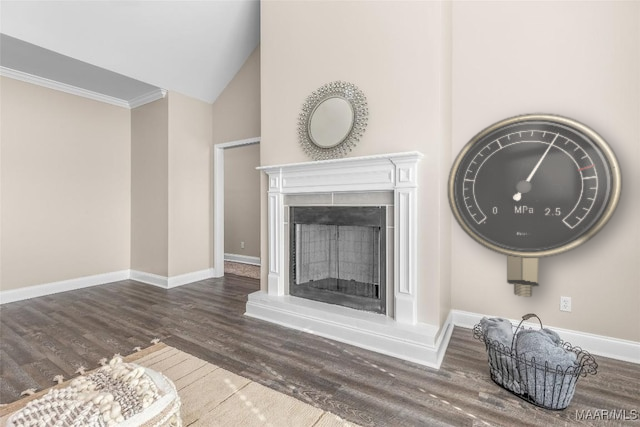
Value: value=1.5 unit=MPa
